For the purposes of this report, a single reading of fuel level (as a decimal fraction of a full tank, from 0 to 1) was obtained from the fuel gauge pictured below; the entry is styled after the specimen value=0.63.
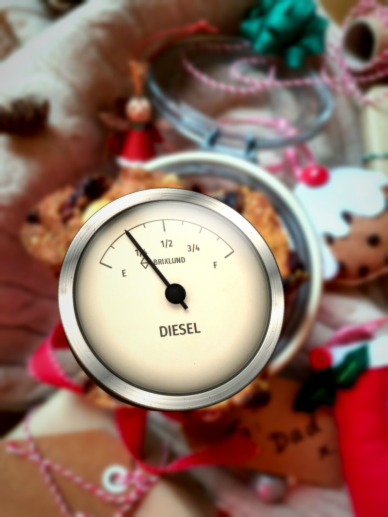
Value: value=0.25
